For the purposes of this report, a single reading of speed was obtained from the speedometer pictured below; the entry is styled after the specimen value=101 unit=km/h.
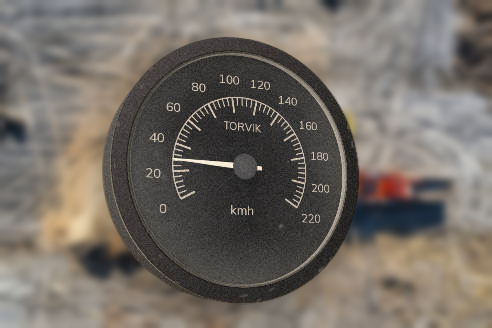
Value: value=28 unit=km/h
